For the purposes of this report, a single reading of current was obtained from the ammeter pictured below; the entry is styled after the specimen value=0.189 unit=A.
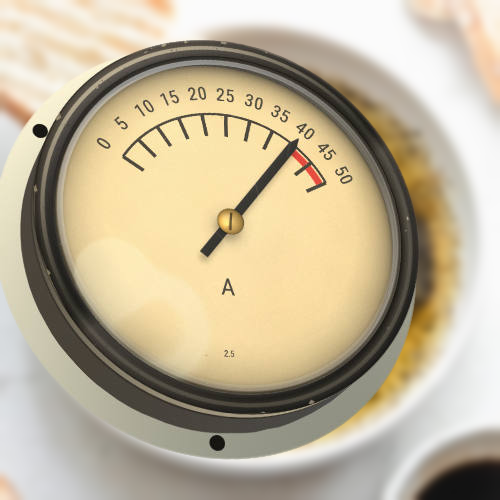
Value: value=40 unit=A
